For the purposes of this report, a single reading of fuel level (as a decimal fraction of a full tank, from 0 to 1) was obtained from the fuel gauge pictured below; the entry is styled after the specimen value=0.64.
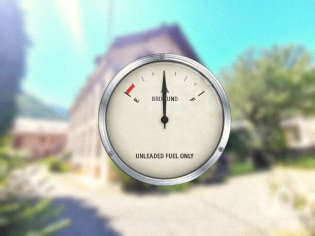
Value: value=0.5
